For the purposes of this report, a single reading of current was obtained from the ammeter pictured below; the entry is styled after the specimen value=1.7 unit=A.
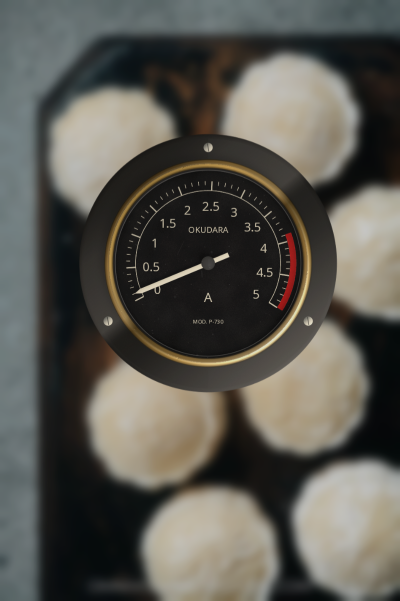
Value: value=0.1 unit=A
